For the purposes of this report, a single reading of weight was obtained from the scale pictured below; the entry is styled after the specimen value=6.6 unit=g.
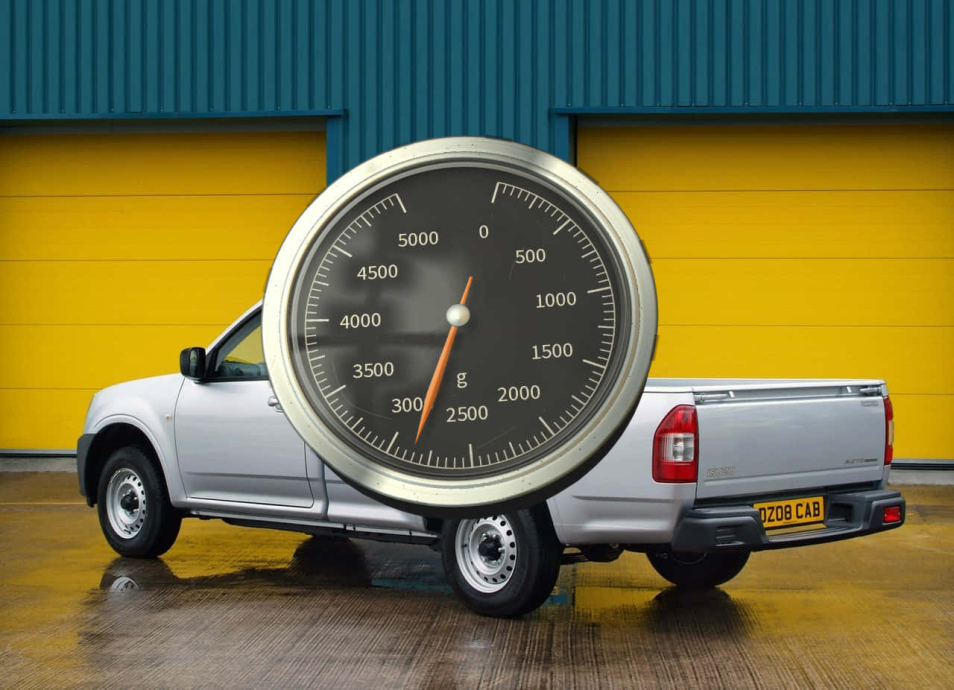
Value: value=2850 unit=g
